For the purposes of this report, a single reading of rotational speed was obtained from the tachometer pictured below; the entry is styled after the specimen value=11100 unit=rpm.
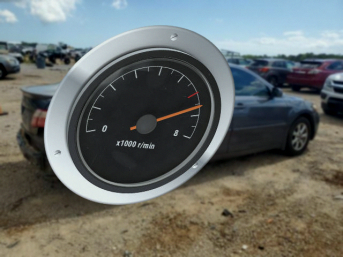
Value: value=6500 unit=rpm
